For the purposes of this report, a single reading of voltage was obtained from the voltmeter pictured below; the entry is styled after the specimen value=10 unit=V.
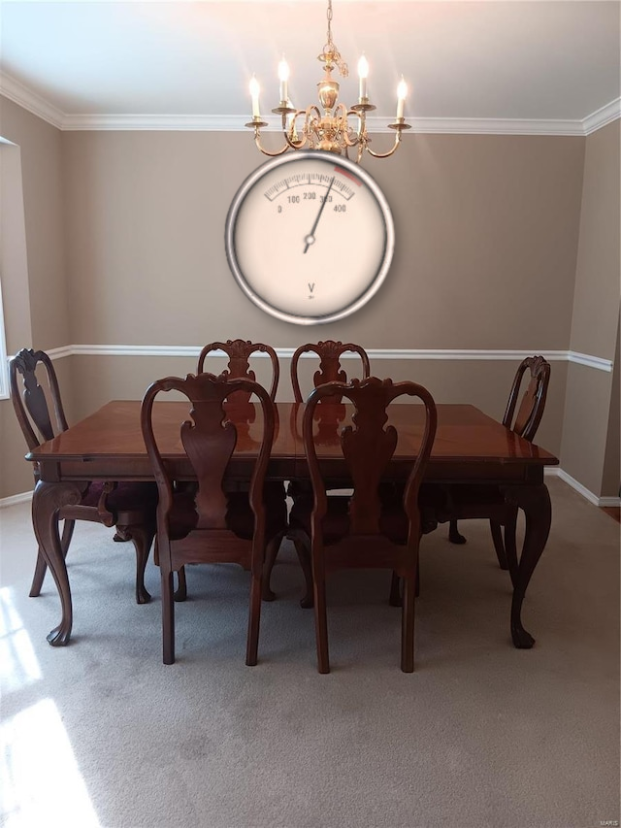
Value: value=300 unit=V
